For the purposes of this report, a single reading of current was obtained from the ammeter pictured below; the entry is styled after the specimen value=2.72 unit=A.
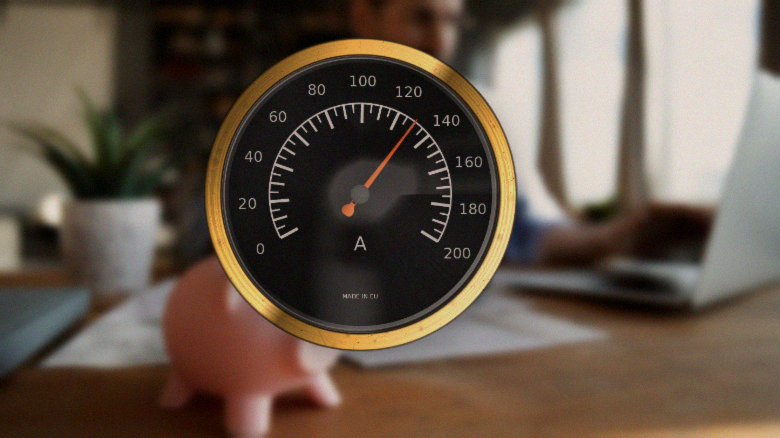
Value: value=130 unit=A
